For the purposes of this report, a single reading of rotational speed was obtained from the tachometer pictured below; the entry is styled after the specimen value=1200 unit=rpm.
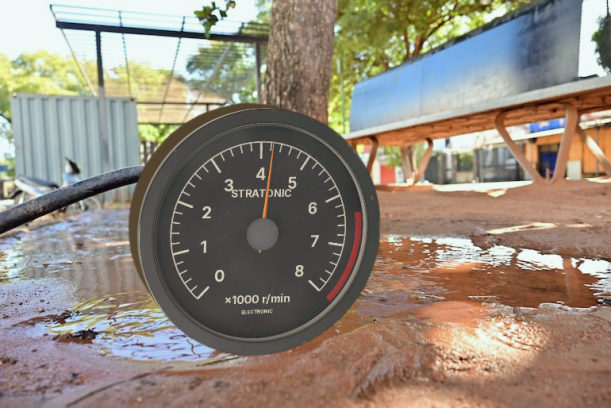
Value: value=4200 unit=rpm
